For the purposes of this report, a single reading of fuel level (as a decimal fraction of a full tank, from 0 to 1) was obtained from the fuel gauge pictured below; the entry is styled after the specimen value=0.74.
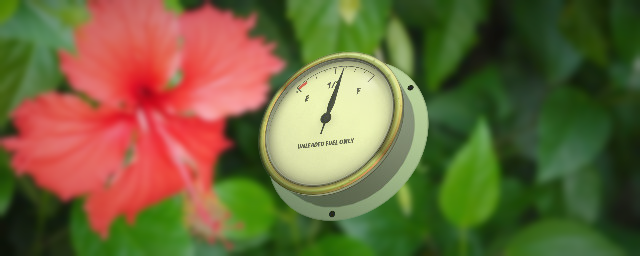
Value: value=0.625
